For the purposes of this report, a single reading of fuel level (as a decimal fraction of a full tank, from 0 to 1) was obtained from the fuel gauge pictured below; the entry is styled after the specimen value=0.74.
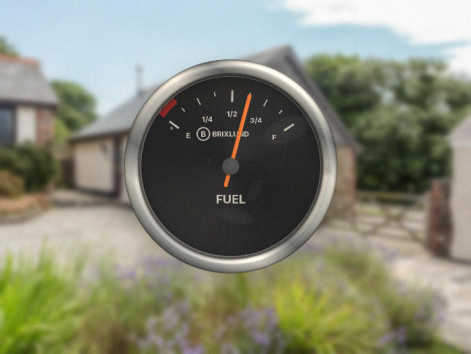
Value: value=0.625
